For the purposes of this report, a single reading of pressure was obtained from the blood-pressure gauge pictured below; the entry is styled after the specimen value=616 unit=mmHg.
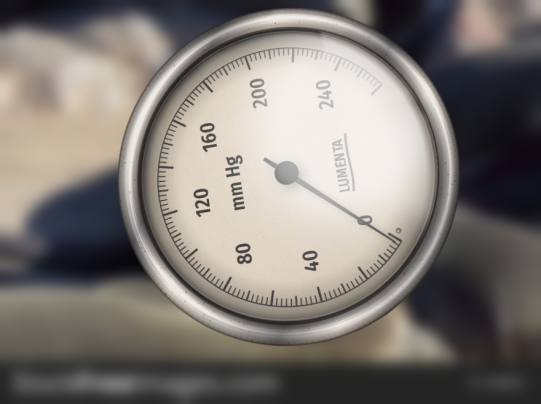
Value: value=2 unit=mmHg
